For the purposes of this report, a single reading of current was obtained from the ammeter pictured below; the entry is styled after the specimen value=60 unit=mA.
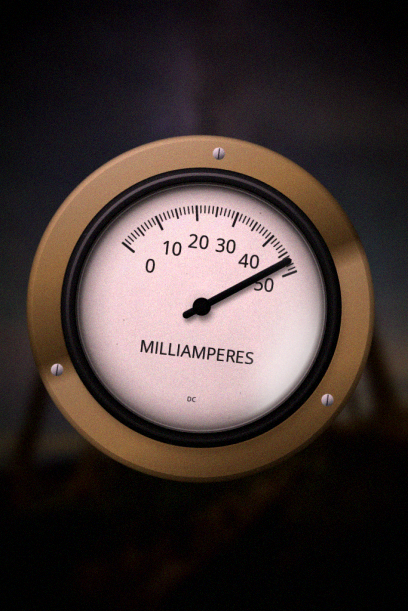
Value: value=47 unit=mA
